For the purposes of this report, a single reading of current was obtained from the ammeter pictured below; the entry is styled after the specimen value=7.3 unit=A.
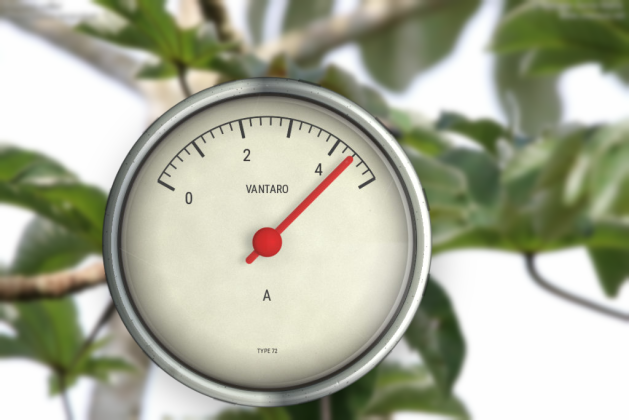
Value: value=4.4 unit=A
